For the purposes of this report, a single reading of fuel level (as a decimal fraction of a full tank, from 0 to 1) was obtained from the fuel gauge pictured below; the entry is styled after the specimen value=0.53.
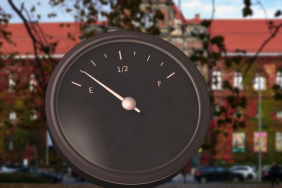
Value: value=0.125
